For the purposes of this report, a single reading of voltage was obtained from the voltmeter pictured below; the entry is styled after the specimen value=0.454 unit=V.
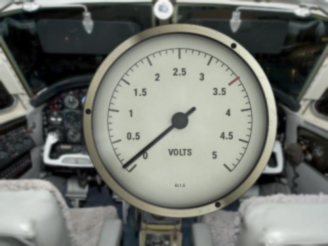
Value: value=0.1 unit=V
